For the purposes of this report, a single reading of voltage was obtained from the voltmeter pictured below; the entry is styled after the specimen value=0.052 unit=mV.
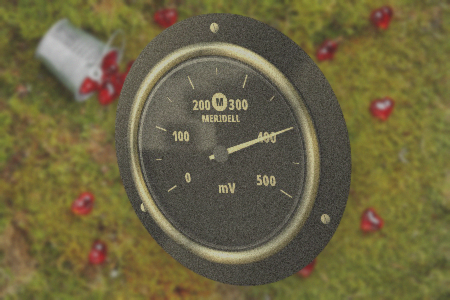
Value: value=400 unit=mV
